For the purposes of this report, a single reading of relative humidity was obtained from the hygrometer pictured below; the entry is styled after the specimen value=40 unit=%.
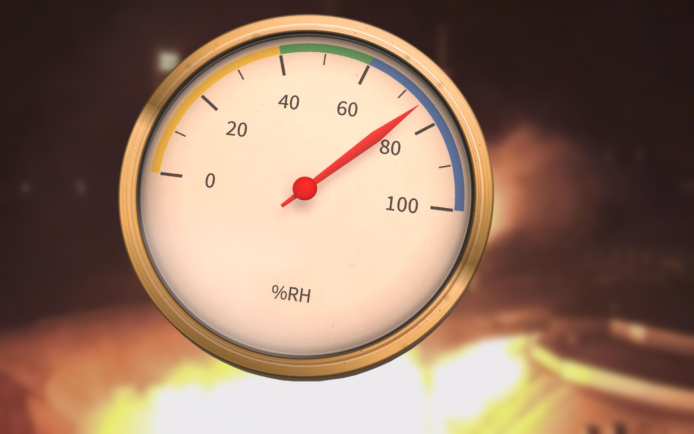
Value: value=75 unit=%
